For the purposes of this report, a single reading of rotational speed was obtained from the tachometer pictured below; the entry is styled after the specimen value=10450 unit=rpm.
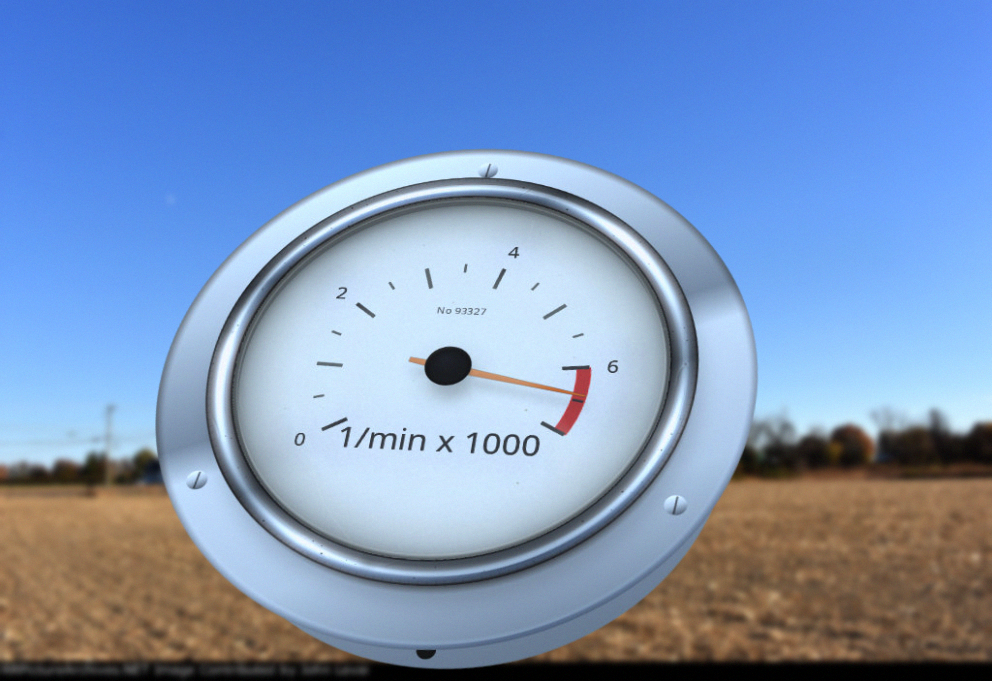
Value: value=6500 unit=rpm
